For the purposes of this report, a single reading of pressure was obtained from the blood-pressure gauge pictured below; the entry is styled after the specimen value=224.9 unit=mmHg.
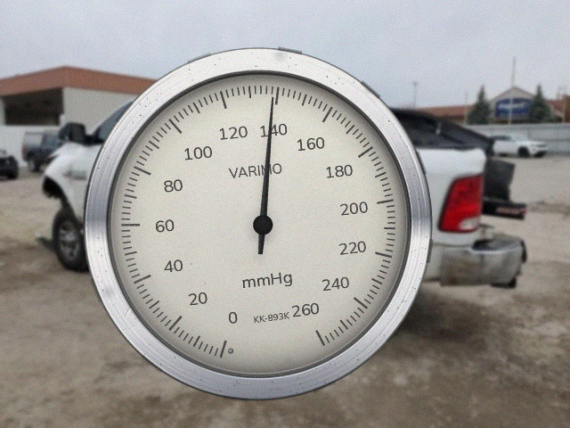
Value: value=138 unit=mmHg
